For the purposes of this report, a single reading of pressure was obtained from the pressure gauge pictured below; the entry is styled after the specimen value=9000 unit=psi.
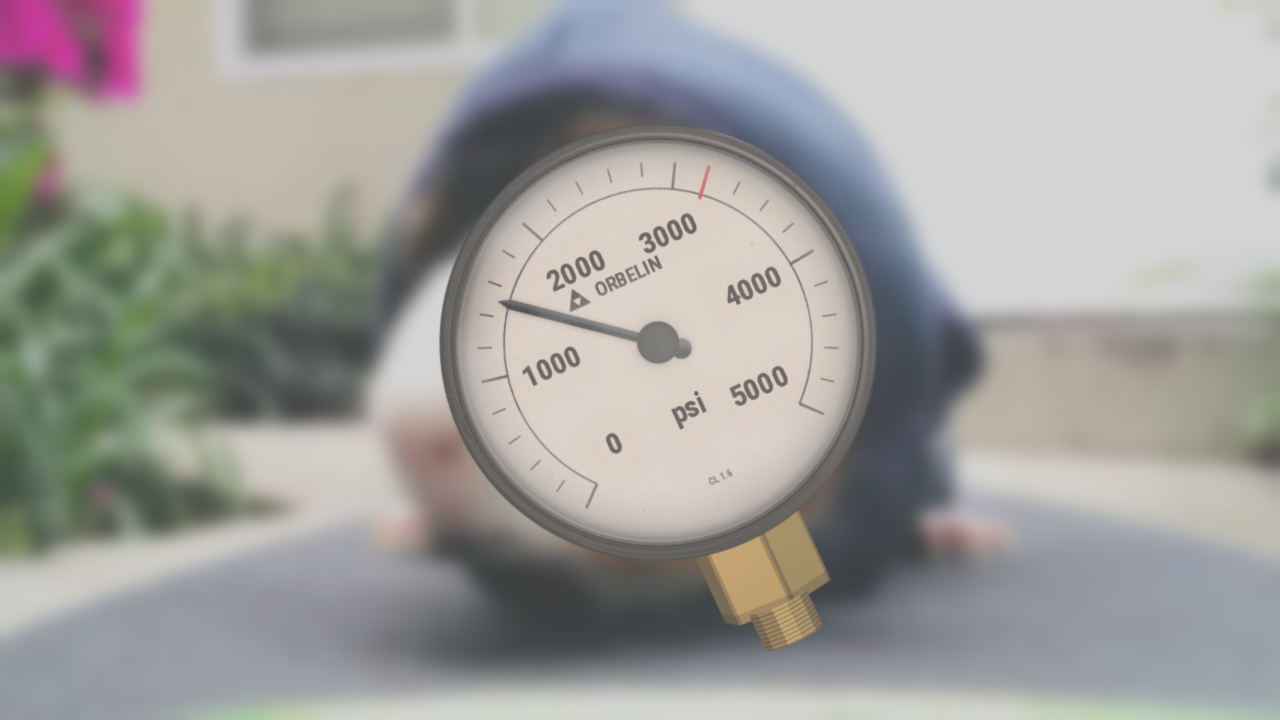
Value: value=1500 unit=psi
